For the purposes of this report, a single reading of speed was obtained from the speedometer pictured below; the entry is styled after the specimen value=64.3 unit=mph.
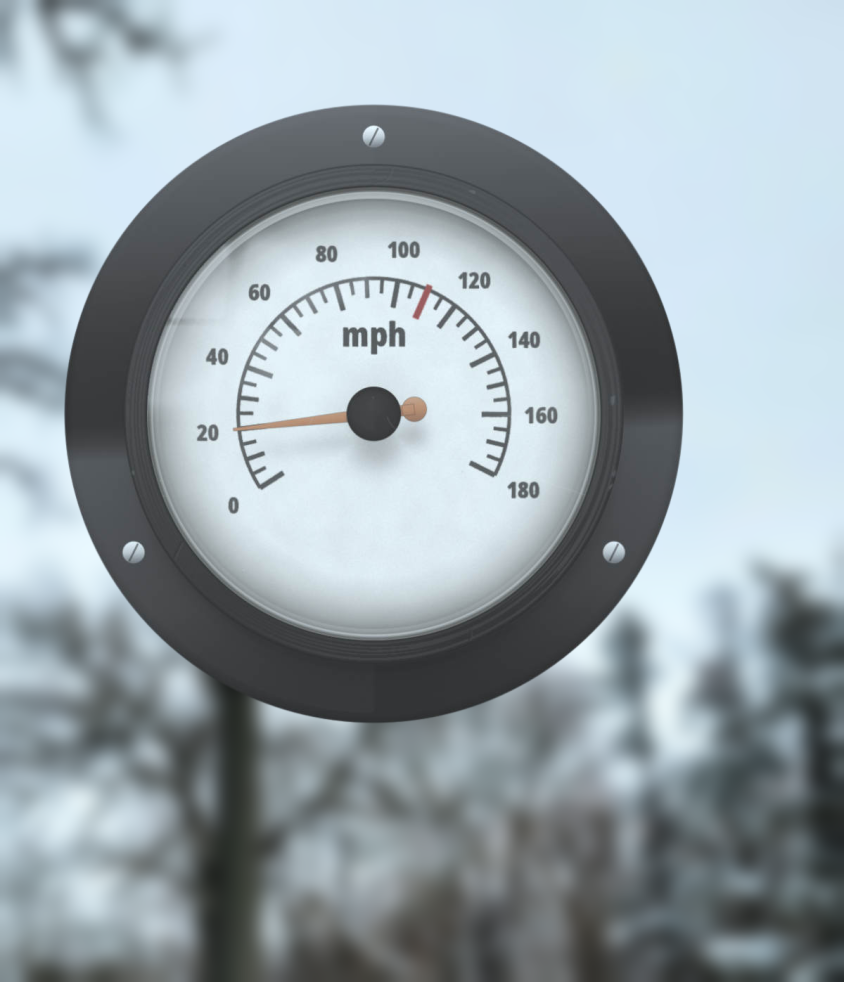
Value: value=20 unit=mph
